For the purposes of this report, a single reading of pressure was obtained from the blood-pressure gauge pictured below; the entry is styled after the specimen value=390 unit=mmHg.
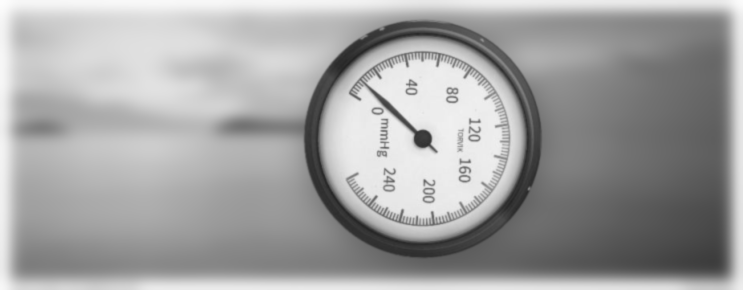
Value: value=10 unit=mmHg
